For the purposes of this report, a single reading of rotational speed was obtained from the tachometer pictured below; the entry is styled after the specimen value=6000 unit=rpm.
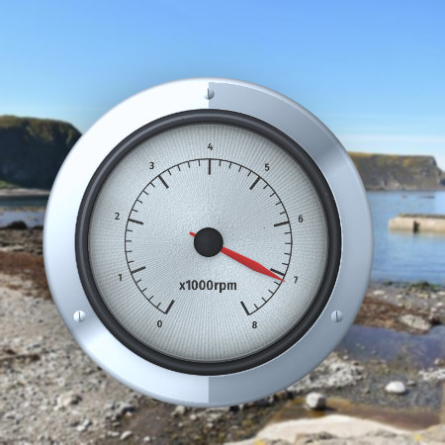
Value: value=7100 unit=rpm
